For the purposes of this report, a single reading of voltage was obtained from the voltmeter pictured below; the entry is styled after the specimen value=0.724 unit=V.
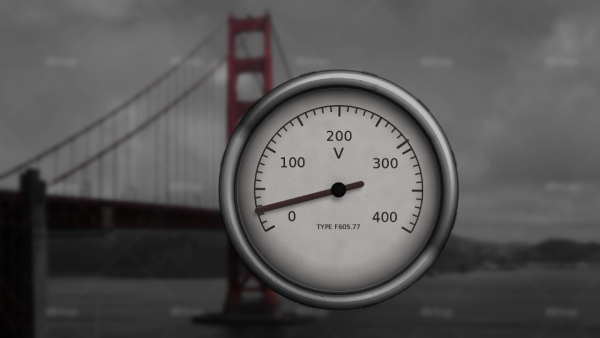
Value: value=25 unit=V
